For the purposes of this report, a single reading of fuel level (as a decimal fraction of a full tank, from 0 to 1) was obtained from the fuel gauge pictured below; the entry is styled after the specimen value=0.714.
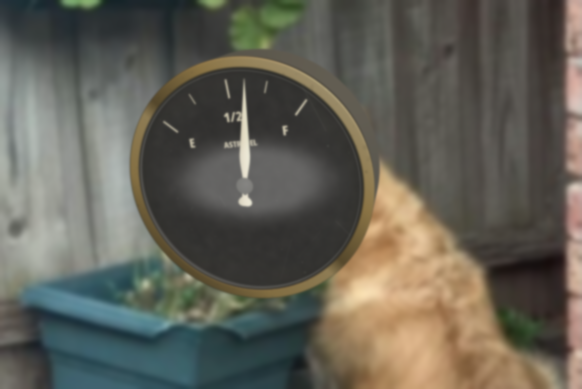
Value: value=0.625
